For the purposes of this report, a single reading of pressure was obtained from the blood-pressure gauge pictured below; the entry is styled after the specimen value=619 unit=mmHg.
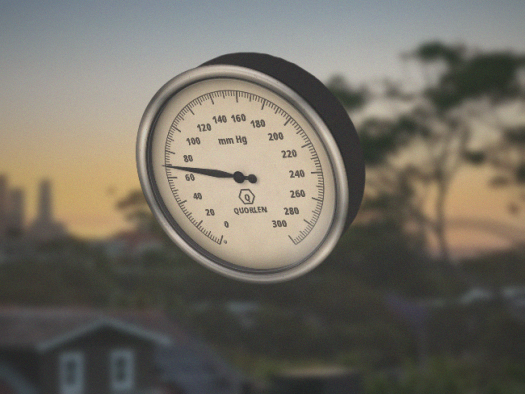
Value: value=70 unit=mmHg
